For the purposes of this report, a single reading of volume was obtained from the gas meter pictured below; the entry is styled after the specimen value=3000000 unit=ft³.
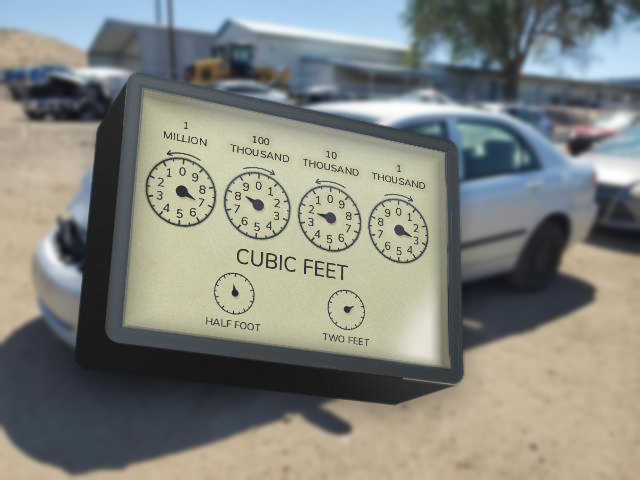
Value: value=682300 unit=ft³
